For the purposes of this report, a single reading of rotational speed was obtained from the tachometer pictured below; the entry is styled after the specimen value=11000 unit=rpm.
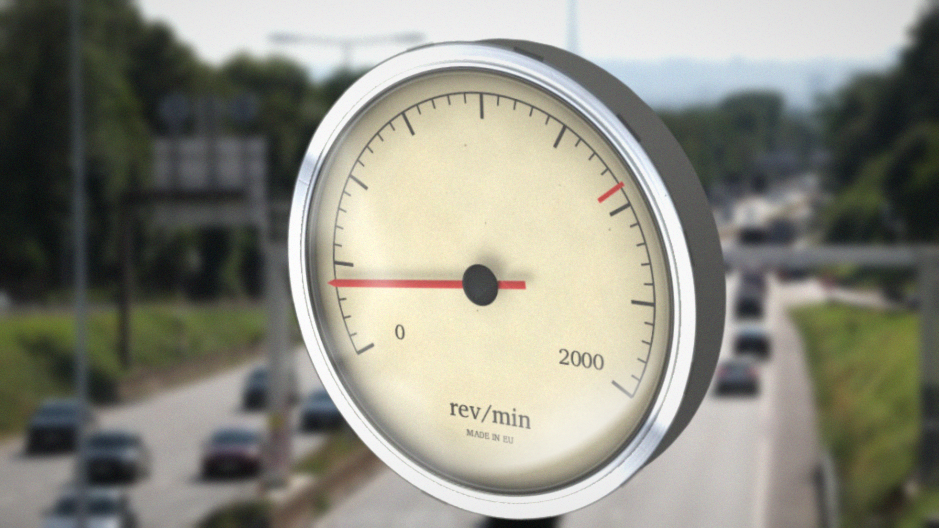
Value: value=200 unit=rpm
